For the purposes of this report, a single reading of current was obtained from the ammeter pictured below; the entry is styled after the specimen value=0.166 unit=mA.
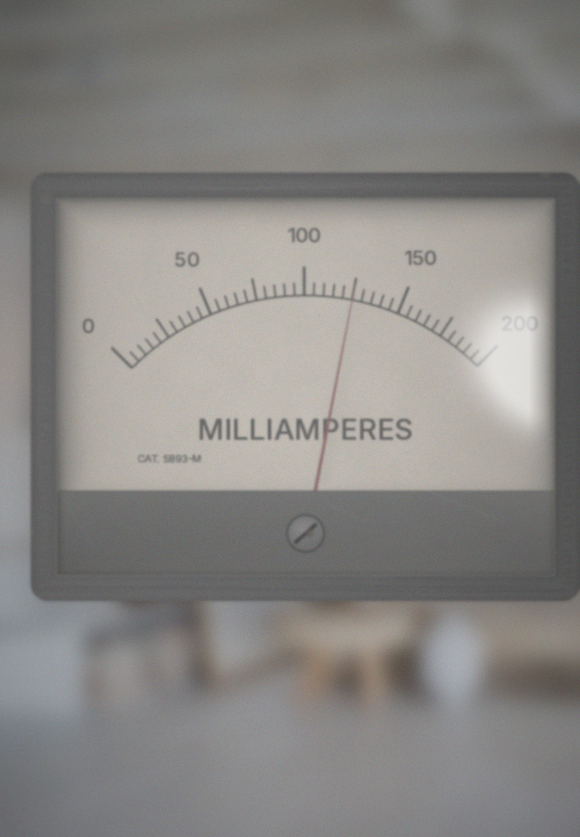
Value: value=125 unit=mA
